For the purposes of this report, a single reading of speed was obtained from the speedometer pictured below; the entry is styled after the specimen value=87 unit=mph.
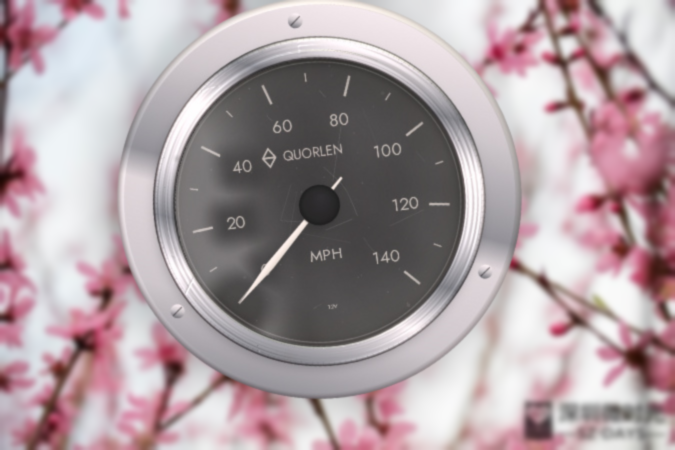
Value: value=0 unit=mph
